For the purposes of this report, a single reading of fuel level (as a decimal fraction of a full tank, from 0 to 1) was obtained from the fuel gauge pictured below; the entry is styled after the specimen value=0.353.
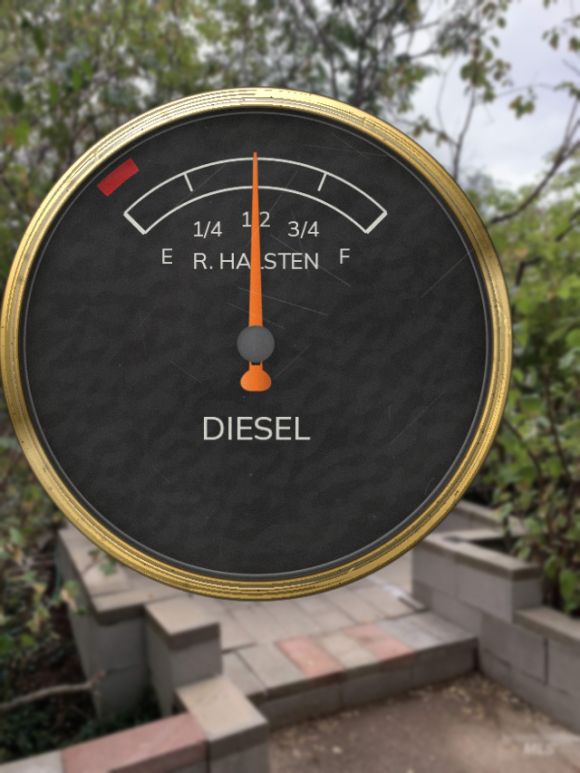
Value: value=0.5
